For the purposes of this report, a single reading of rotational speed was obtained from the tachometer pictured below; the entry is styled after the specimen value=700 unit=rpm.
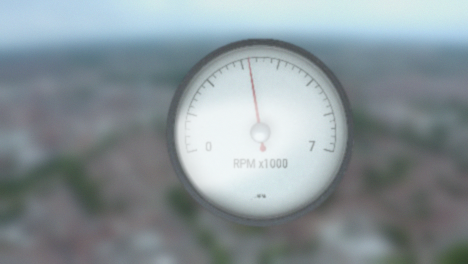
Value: value=3200 unit=rpm
